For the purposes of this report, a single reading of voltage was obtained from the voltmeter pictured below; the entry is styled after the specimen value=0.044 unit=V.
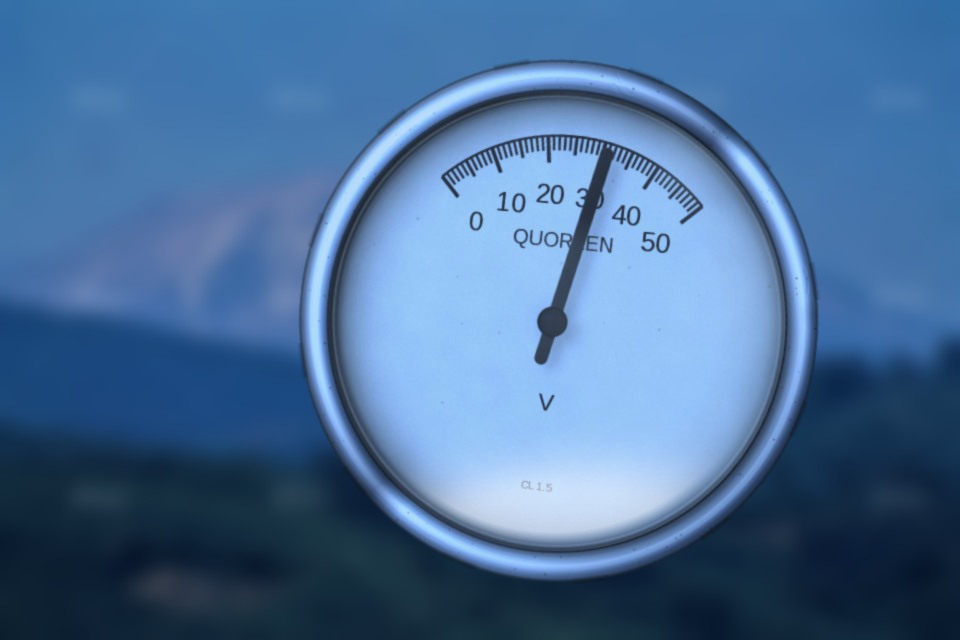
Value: value=31 unit=V
